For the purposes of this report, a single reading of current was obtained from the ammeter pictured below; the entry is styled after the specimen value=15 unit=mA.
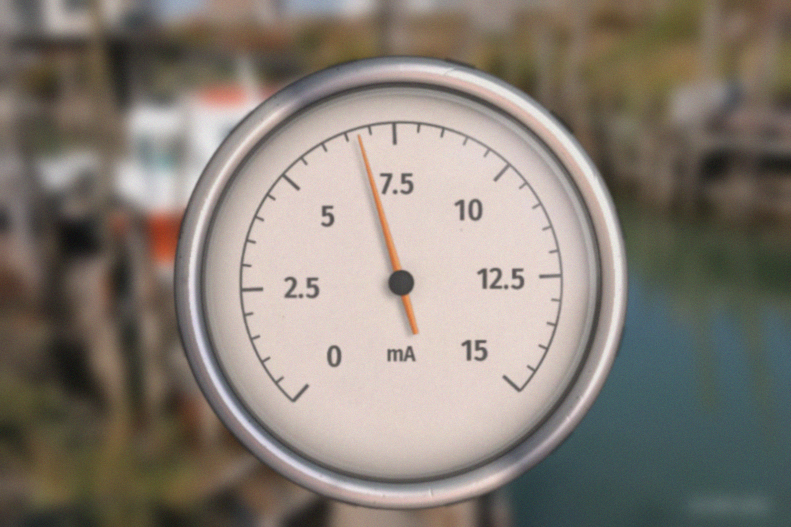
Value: value=6.75 unit=mA
